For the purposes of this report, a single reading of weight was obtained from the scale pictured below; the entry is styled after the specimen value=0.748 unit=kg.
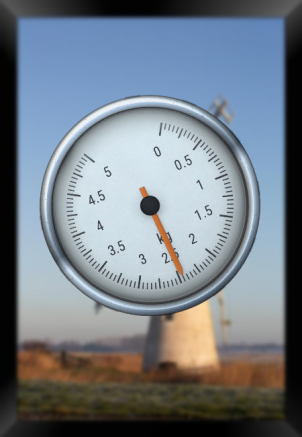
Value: value=2.45 unit=kg
